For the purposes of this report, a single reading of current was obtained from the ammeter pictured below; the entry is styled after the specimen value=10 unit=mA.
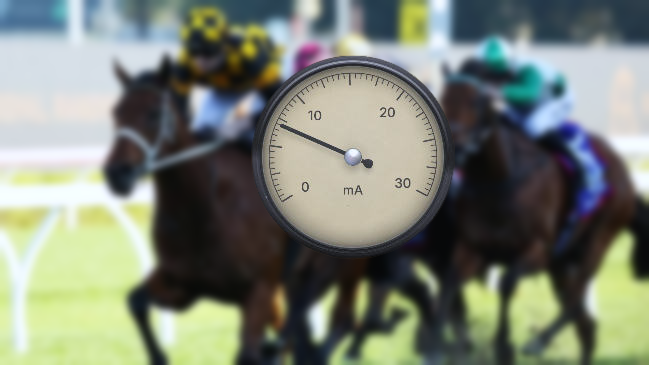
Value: value=7 unit=mA
